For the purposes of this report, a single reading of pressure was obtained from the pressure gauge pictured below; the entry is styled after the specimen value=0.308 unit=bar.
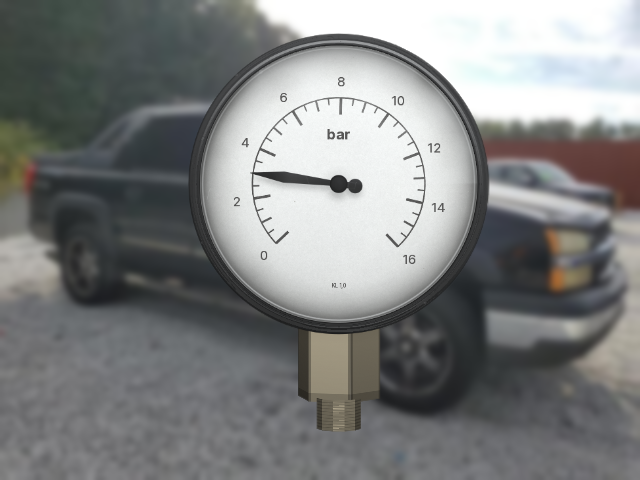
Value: value=3 unit=bar
